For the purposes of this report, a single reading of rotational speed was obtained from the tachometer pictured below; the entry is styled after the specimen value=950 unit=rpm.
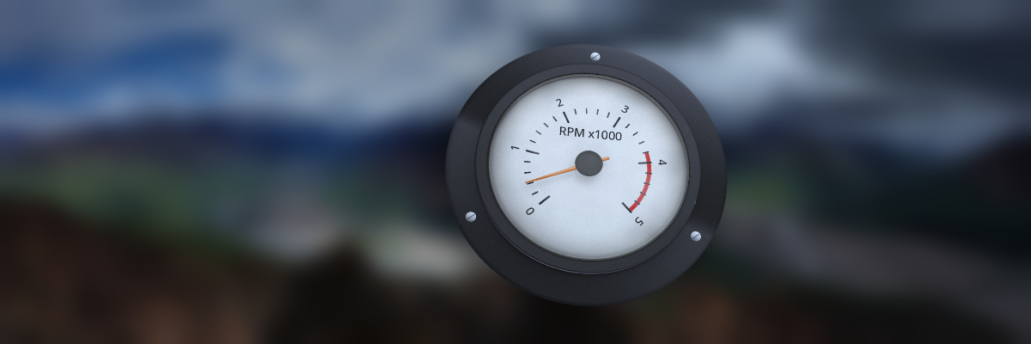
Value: value=400 unit=rpm
